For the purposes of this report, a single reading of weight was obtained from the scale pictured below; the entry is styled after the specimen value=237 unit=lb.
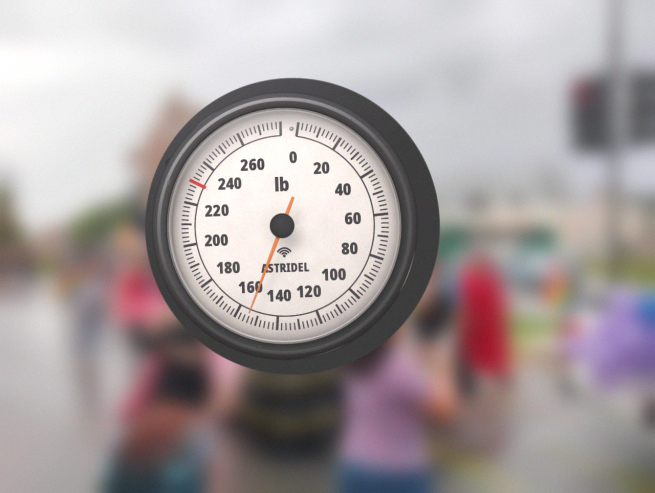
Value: value=154 unit=lb
